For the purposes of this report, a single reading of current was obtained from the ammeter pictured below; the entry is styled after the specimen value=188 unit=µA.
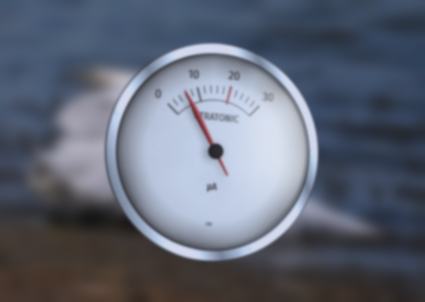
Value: value=6 unit=µA
